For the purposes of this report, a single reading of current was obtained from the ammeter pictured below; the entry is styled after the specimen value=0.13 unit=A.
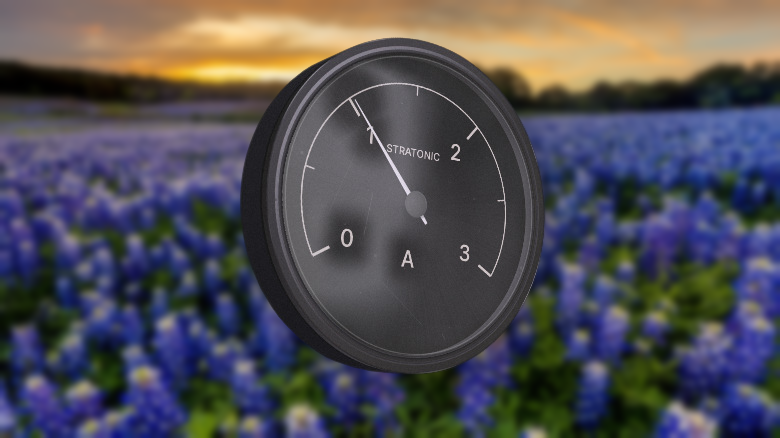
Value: value=1 unit=A
